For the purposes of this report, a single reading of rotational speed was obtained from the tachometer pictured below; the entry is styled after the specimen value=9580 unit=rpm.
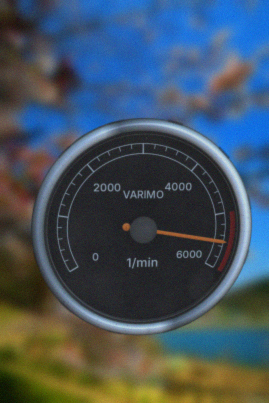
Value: value=5500 unit=rpm
